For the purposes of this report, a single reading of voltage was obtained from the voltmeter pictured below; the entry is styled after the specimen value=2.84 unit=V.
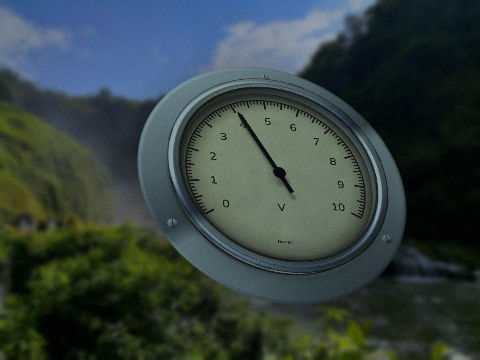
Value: value=4 unit=V
